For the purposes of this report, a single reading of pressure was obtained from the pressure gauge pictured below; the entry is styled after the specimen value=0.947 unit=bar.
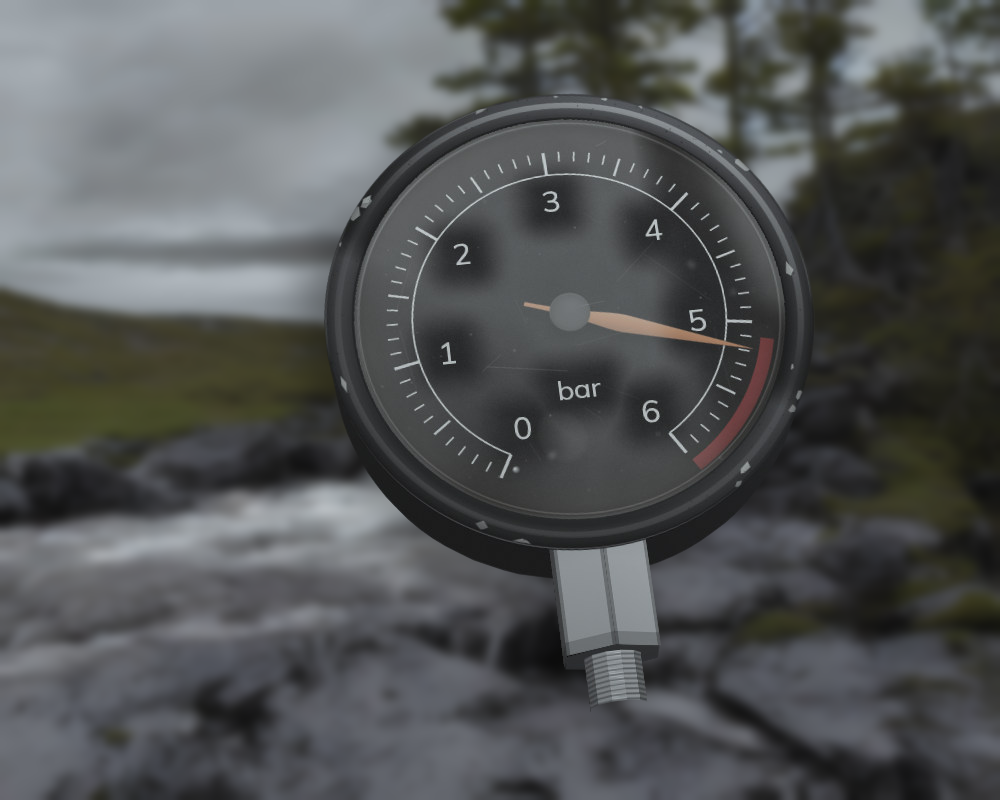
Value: value=5.2 unit=bar
